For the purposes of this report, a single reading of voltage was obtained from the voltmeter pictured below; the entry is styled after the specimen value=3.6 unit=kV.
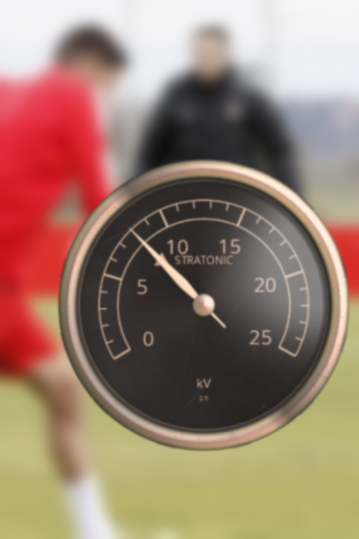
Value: value=8 unit=kV
